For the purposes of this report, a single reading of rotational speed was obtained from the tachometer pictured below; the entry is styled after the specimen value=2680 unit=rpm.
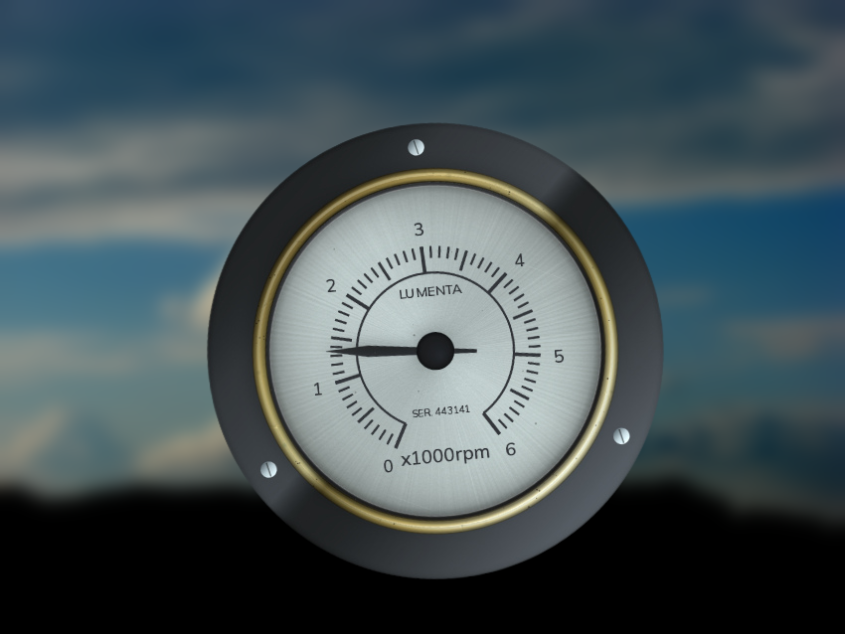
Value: value=1350 unit=rpm
